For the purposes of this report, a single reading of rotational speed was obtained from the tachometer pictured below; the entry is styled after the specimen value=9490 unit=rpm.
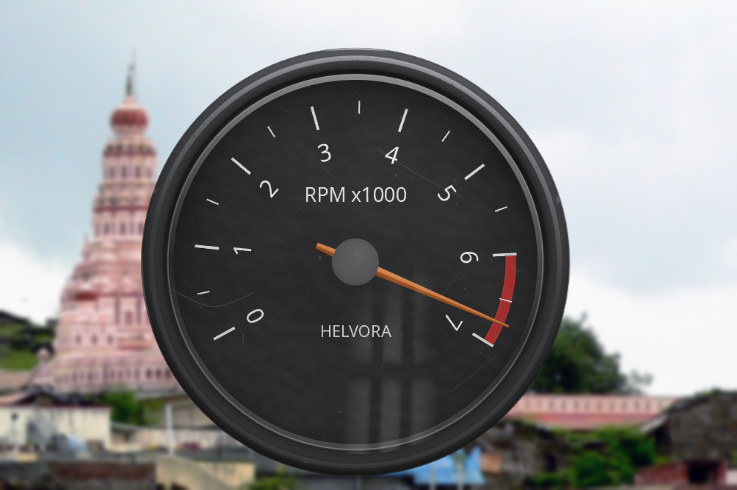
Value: value=6750 unit=rpm
